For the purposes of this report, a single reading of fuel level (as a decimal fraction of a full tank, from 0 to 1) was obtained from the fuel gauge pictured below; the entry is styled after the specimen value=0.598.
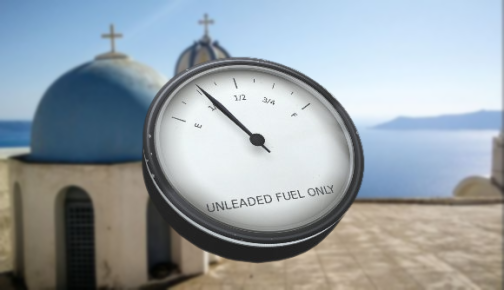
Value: value=0.25
